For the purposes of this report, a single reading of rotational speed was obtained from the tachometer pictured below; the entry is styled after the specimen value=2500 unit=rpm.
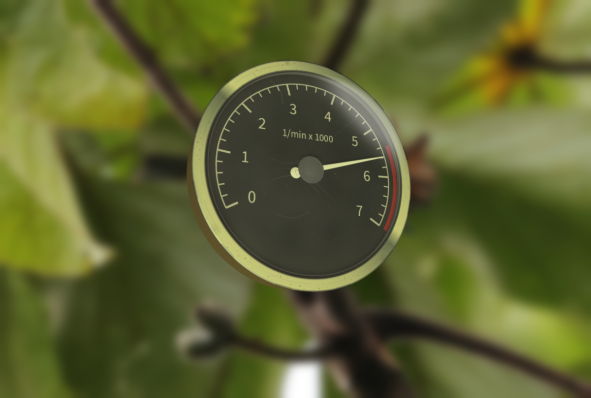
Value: value=5600 unit=rpm
